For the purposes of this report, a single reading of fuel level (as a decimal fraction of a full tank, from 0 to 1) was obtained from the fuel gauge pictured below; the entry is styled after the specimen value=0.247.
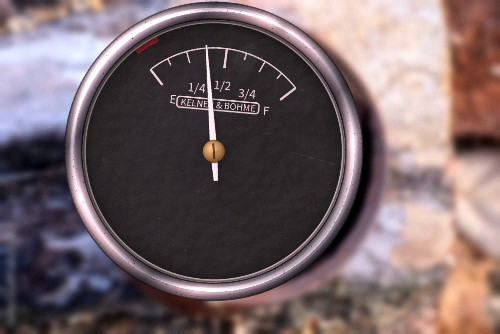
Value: value=0.375
